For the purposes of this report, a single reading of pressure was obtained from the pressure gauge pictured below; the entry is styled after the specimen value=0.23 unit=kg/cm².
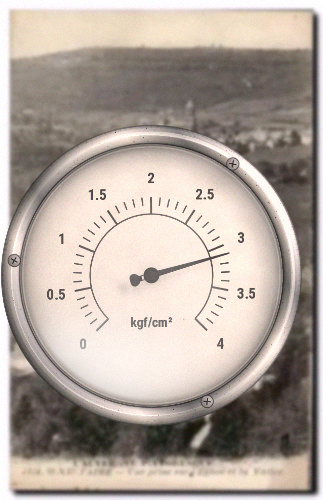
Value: value=3.1 unit=kg/cm²
